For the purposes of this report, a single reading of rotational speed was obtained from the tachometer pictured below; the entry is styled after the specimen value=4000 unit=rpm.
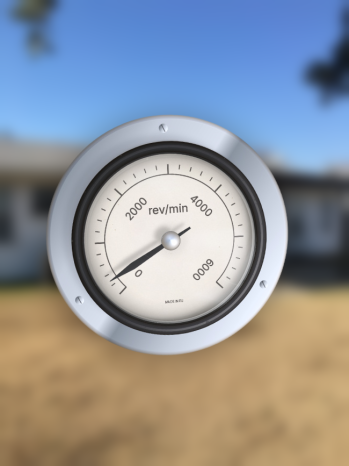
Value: value=300 unit=rpm
